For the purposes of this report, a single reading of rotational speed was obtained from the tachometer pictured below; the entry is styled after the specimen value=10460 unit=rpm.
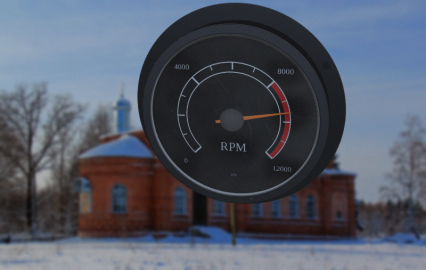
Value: value=9500 unit=rpm
